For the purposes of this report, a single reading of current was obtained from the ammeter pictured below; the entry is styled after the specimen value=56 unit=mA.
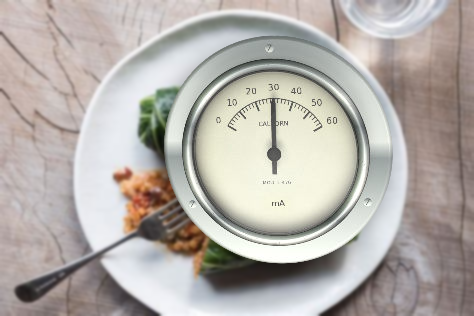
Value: value=30 unit=mA
